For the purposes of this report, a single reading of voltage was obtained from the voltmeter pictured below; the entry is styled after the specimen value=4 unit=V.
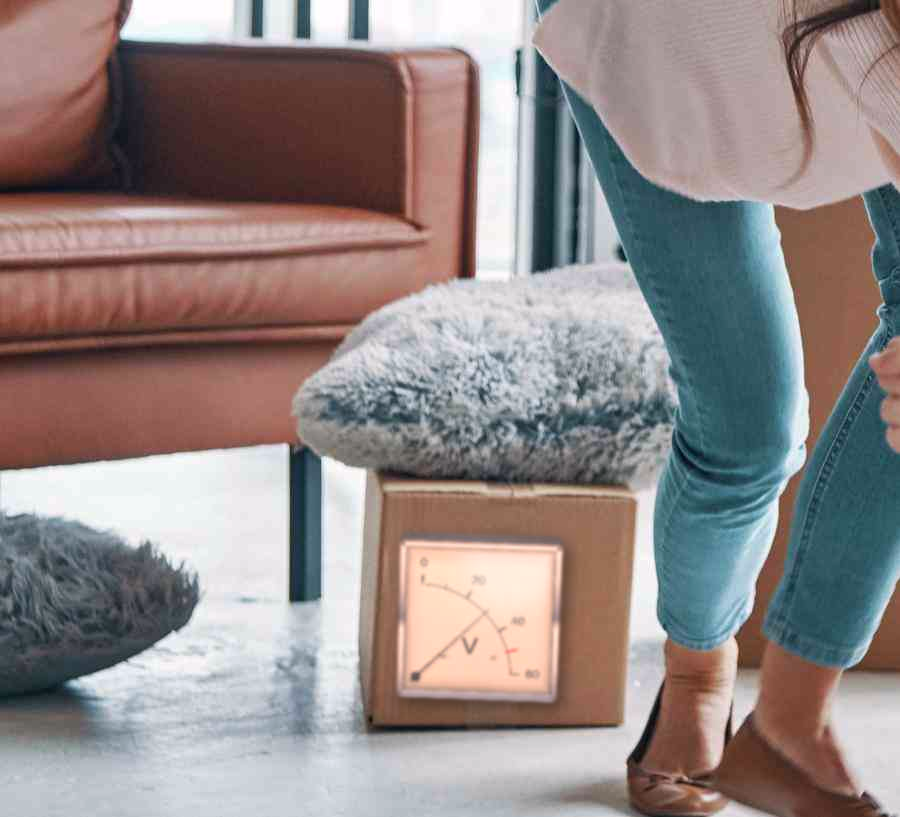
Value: value=30 unit=V
